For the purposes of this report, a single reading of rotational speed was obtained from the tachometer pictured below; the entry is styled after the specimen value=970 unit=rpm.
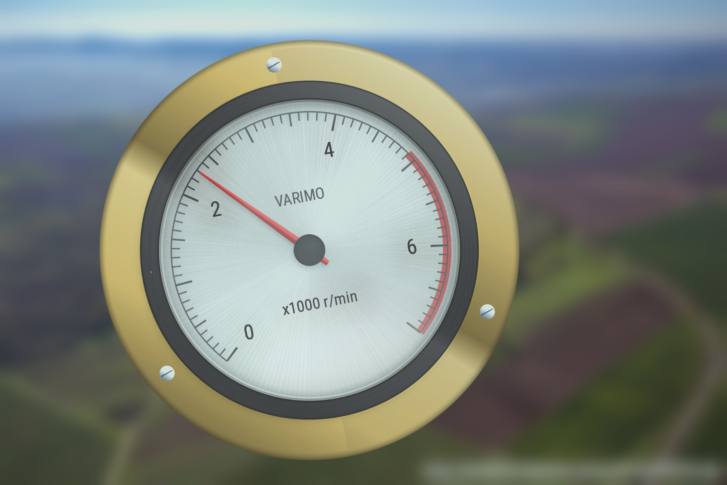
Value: value=2300 unit=rpm
